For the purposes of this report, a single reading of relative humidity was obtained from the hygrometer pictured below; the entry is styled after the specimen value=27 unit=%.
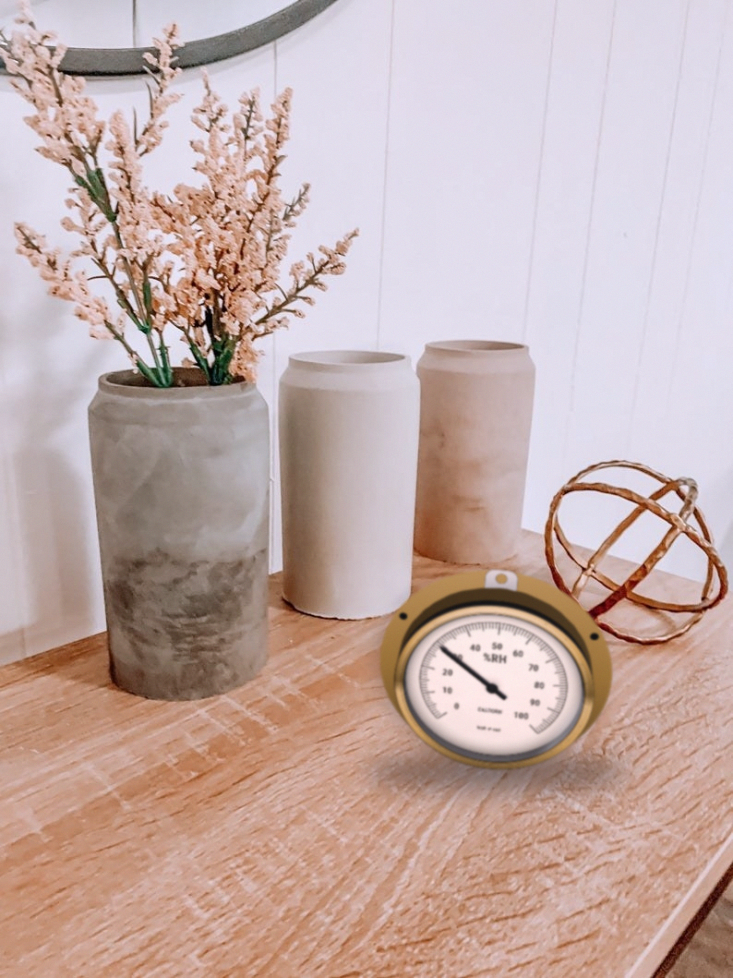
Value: value=30 unit=%
